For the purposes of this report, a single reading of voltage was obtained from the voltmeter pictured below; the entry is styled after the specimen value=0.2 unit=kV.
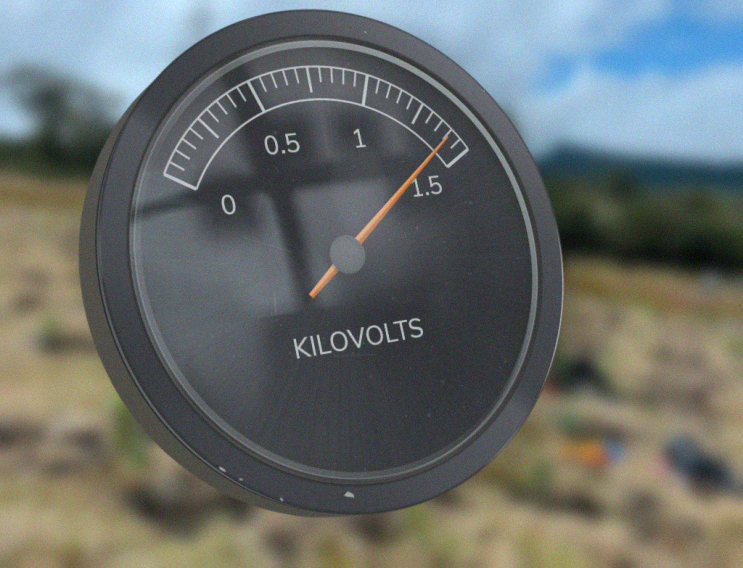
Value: value=1.4 unit=kV
